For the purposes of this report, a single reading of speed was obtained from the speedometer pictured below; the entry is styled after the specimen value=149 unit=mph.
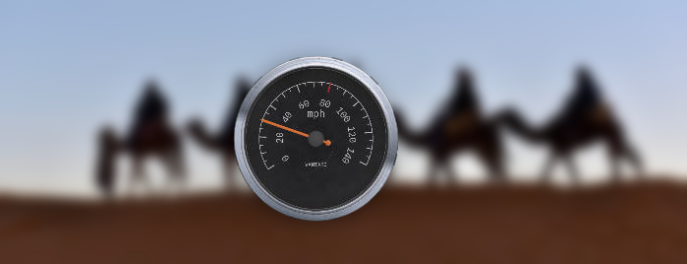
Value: value=30 unit=mph
